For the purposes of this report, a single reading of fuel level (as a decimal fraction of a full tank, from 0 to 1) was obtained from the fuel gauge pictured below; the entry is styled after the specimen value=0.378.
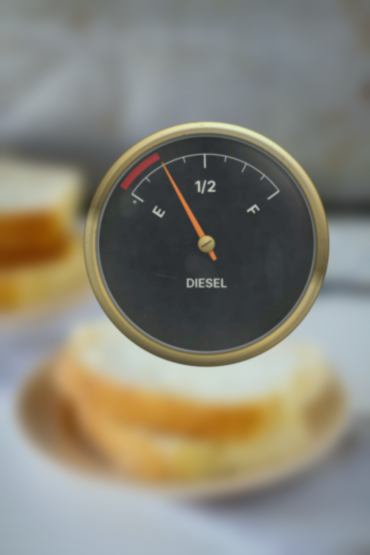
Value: value=0.25
